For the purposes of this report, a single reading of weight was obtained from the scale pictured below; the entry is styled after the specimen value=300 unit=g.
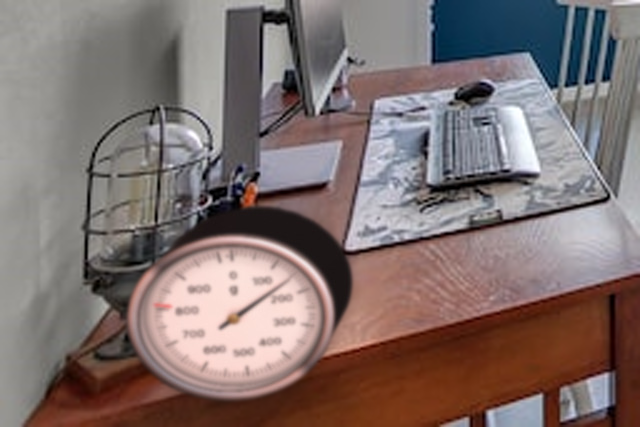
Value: value=150 unit=g
